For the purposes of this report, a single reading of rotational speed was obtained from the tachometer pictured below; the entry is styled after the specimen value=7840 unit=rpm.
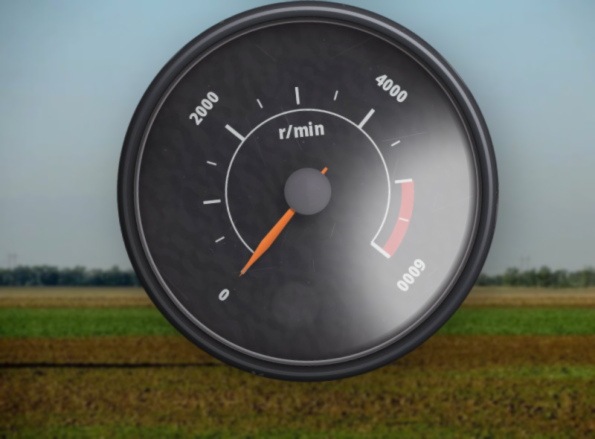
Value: value=0 unit=rpm
